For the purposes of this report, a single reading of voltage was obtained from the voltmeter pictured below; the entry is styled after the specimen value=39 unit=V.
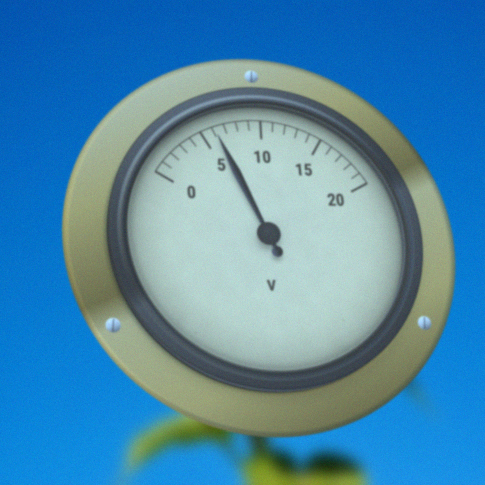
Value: value=6 unit=V
